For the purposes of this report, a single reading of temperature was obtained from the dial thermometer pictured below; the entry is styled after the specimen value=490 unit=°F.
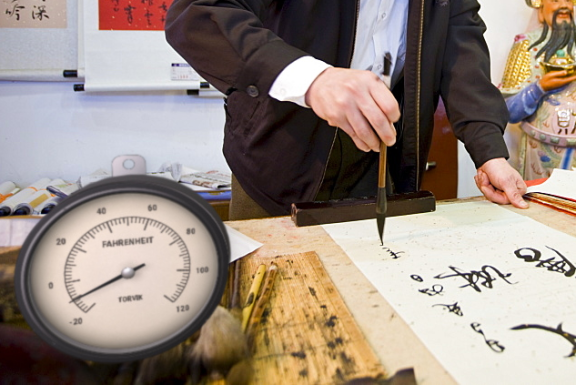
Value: value=-10 unit=°F
